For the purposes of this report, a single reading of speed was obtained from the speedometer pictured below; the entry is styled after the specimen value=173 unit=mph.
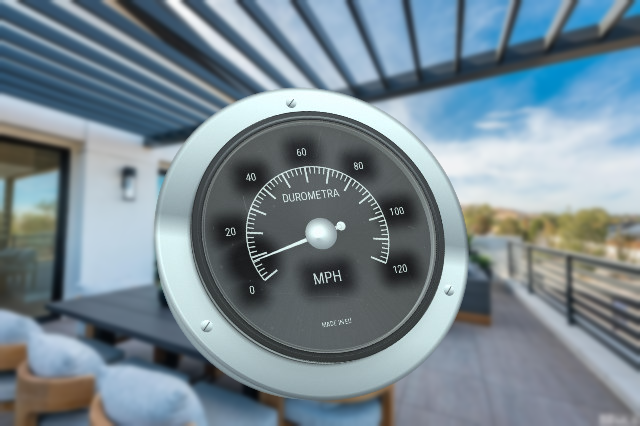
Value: value=8 unit=mph
